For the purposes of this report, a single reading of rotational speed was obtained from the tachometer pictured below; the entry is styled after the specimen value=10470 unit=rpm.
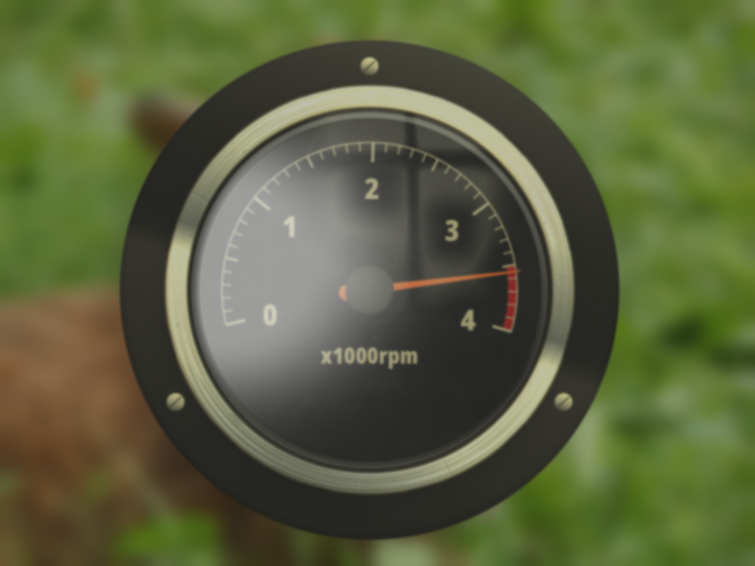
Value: value=3550 unit=rpm
